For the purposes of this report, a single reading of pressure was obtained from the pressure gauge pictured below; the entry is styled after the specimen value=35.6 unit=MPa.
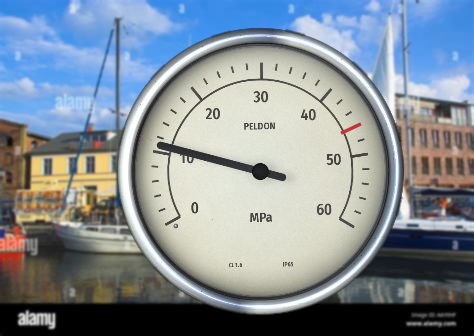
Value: value=11 unit=MPa
